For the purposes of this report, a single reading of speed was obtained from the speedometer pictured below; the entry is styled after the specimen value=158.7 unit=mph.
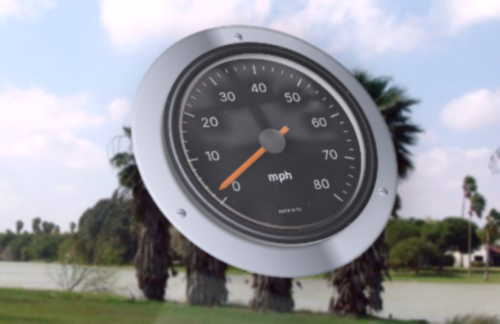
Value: value=2 unit=mph
